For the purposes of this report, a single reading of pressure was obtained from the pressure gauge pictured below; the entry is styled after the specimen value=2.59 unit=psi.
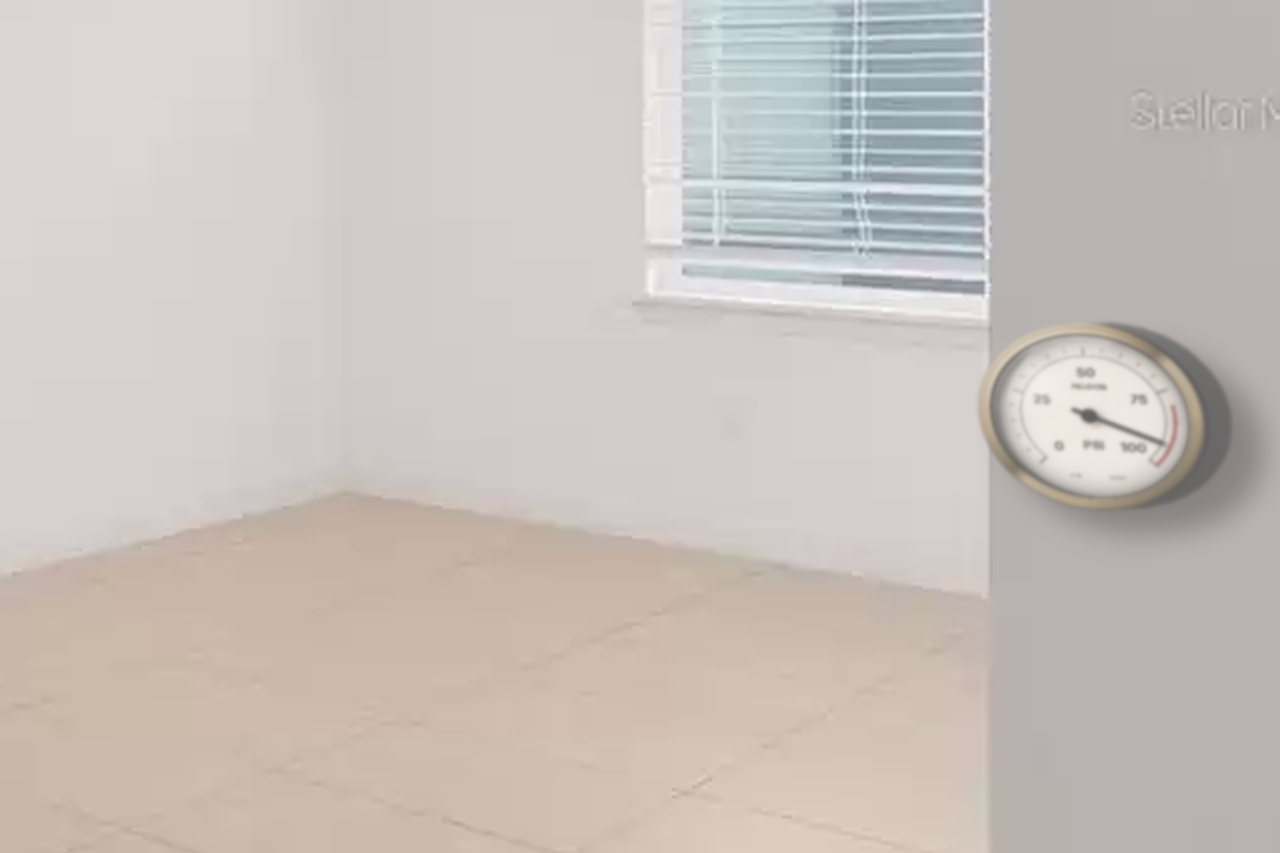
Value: value=92.5 unit=psi
